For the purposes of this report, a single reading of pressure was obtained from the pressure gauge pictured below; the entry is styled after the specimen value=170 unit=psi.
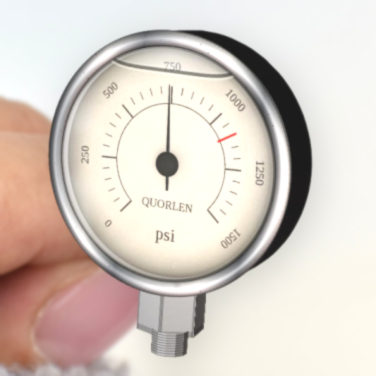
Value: value=750 unit=psi
